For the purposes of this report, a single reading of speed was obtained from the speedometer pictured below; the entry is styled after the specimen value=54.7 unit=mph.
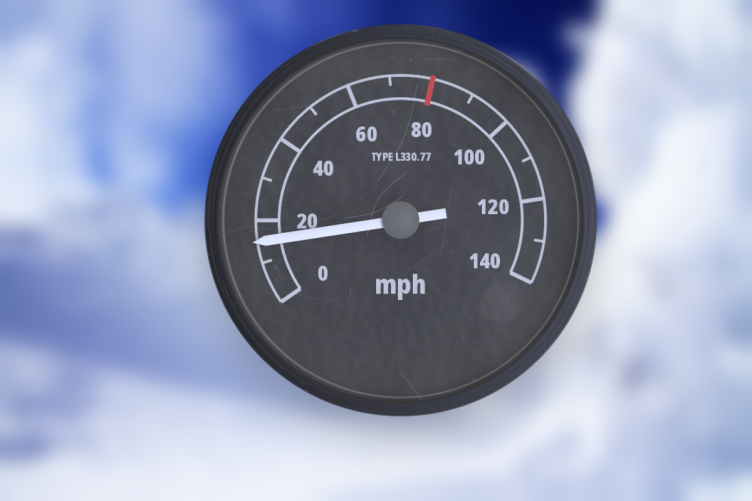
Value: value=15 unit=mph
